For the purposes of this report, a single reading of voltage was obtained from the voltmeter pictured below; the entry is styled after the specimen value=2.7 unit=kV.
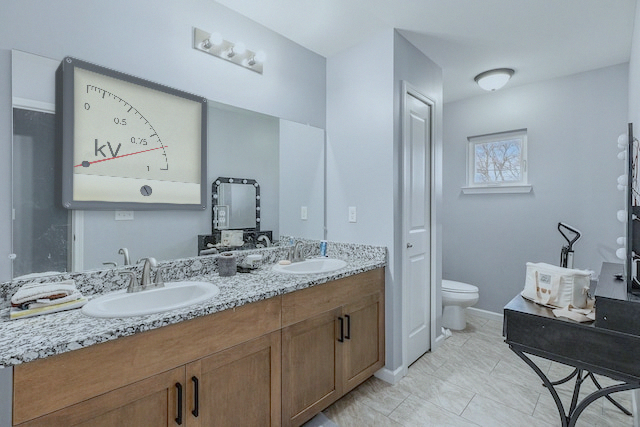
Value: value=0.85 unit=kV
